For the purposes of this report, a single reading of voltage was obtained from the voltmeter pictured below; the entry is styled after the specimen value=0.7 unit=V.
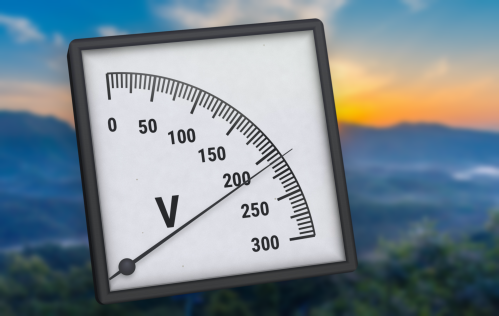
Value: value=210 unit=V
